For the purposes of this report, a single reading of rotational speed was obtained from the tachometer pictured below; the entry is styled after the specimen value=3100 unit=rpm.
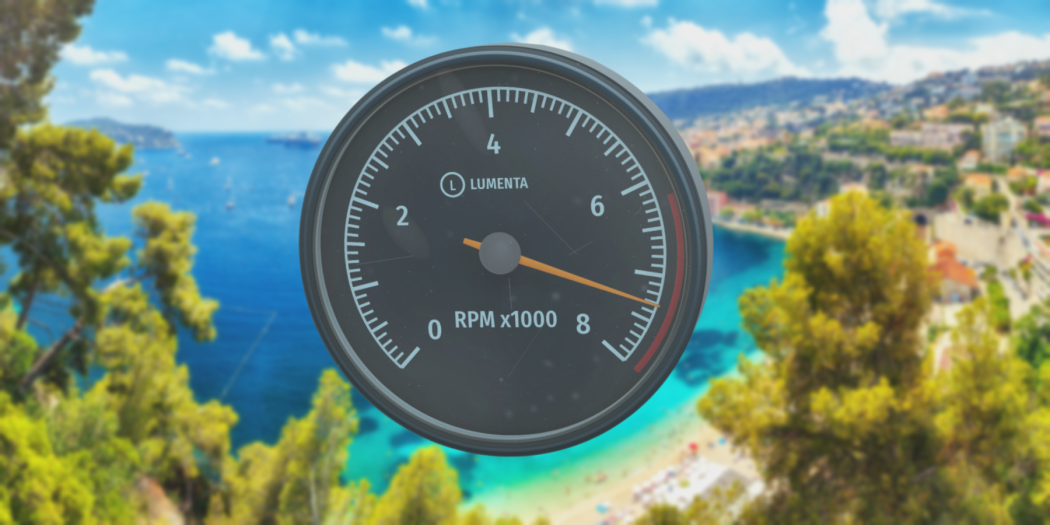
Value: value=7300 unit=rpm
